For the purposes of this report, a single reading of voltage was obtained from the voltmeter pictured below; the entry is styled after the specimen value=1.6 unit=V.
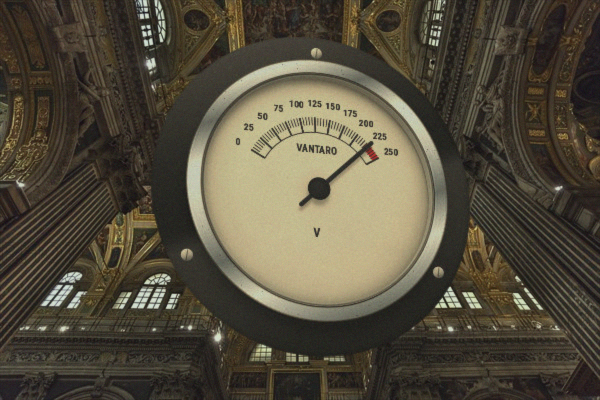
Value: value=225 unit=V
